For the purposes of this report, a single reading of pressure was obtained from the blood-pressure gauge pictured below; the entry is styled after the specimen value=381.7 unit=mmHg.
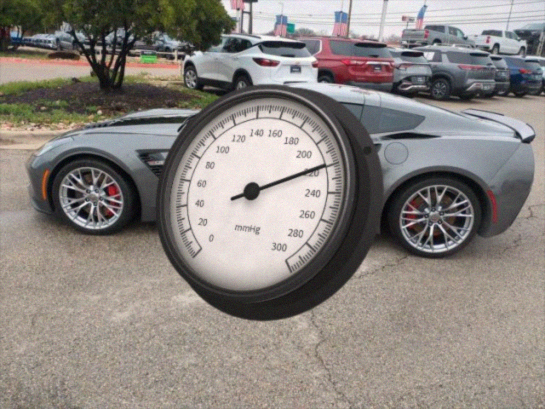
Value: value=220 unit=mmHg
